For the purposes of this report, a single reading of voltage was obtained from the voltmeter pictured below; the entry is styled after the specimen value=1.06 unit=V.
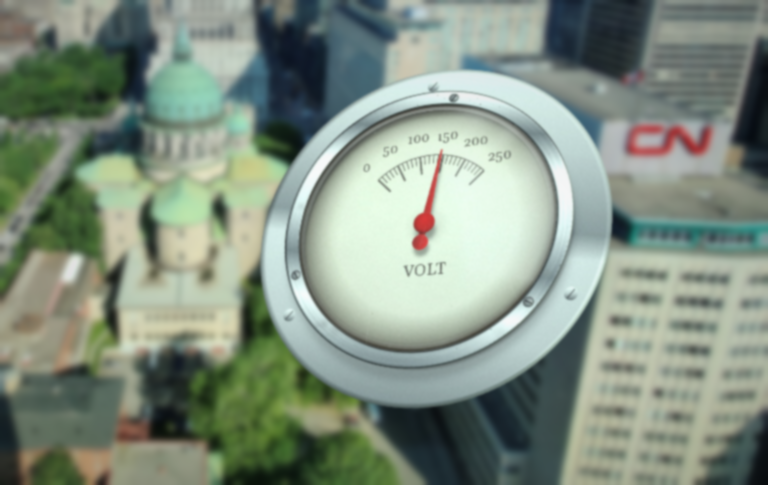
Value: value=150 unit=V
